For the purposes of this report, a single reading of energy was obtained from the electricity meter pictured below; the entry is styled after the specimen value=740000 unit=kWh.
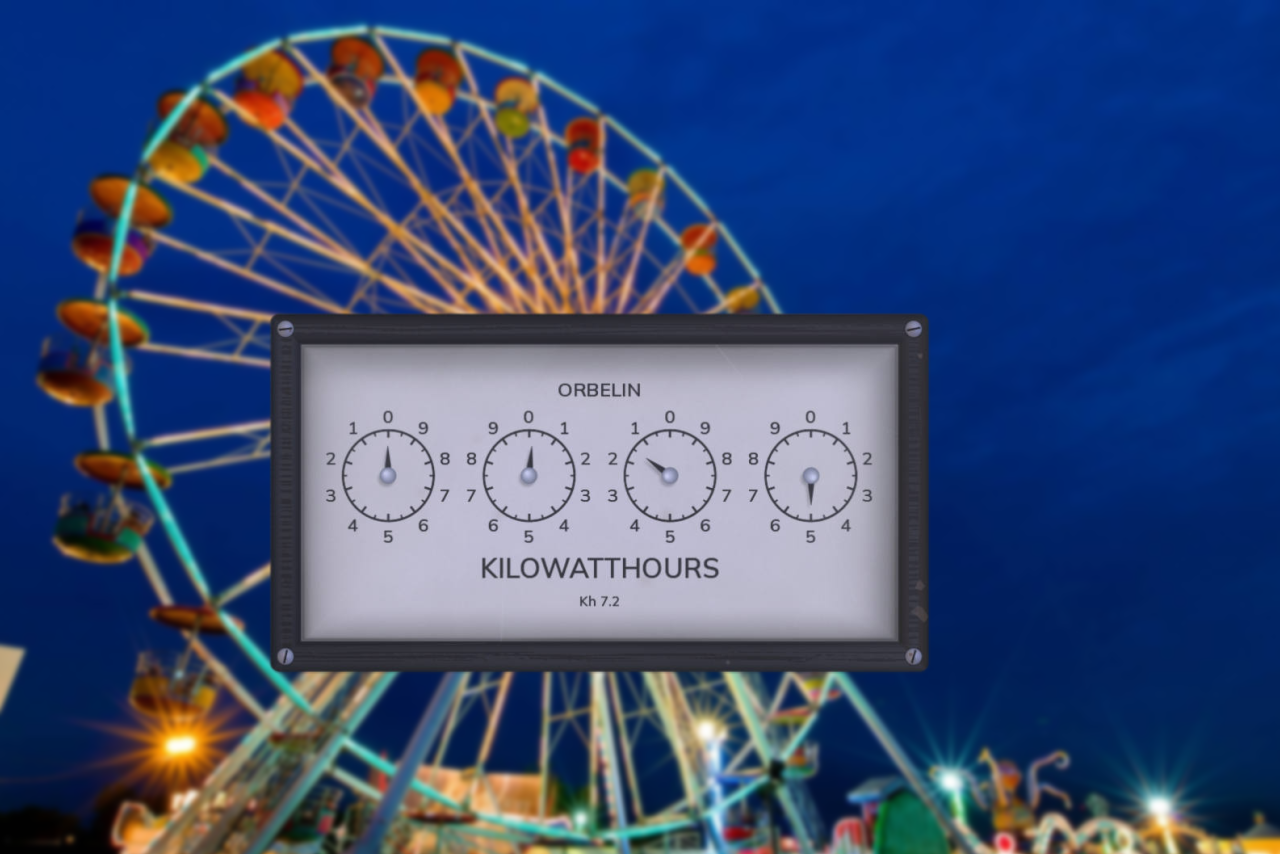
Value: value=15 unit=kWh
